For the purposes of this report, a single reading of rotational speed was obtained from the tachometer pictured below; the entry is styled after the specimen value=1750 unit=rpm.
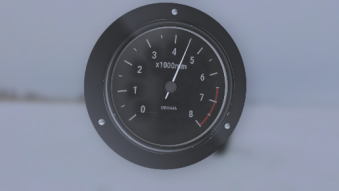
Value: value=4500 unit=rpm
